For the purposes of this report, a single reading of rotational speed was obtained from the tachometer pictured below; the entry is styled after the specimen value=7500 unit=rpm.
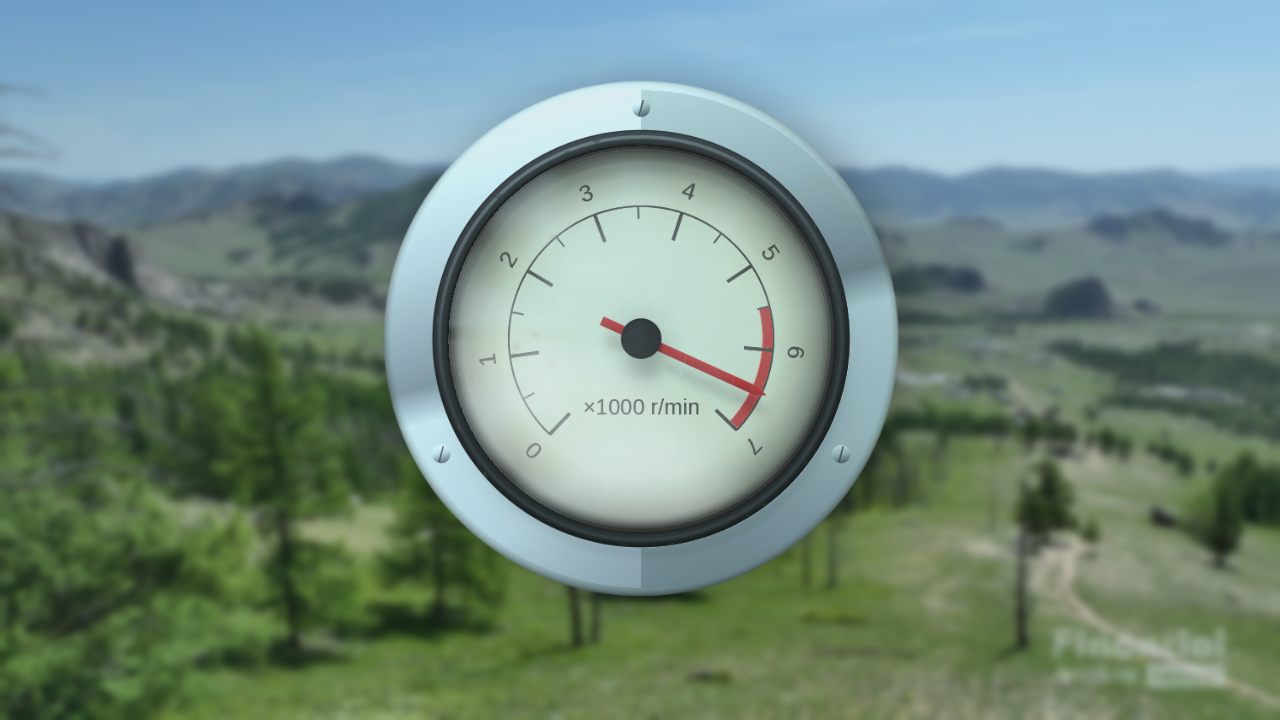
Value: value=6500 unit=rpm
